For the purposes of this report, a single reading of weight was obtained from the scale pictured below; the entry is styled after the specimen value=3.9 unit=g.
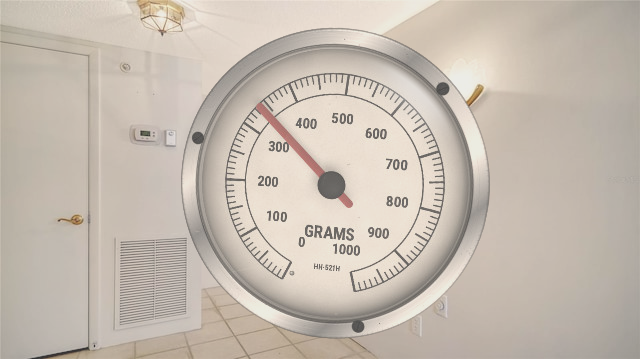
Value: value=340 unit=g
